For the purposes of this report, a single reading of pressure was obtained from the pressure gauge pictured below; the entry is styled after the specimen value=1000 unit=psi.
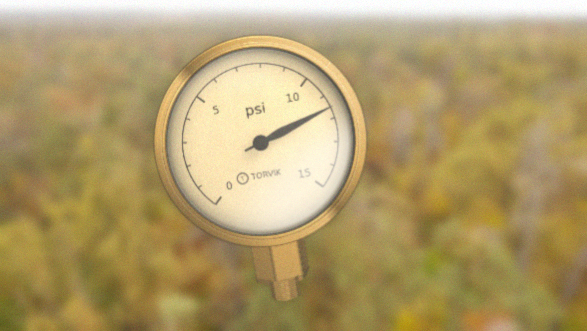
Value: value=11.5 unit=psi
